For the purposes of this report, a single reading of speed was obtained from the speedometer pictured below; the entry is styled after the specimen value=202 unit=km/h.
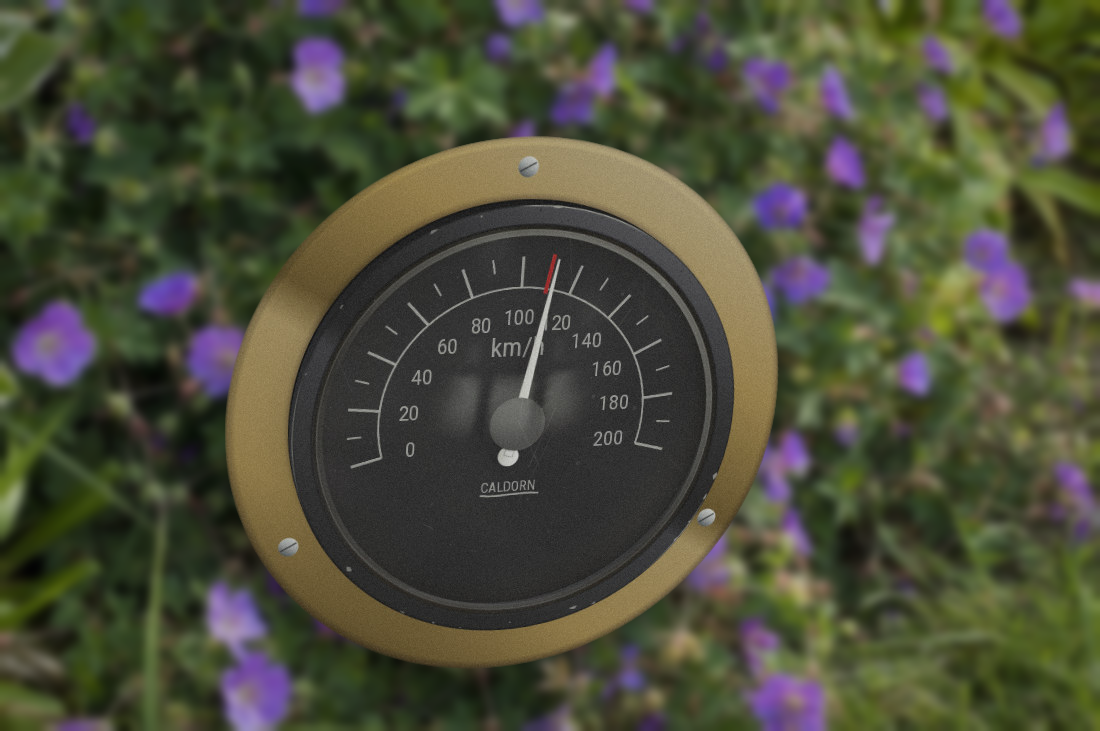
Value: value=110 unit=km/h
